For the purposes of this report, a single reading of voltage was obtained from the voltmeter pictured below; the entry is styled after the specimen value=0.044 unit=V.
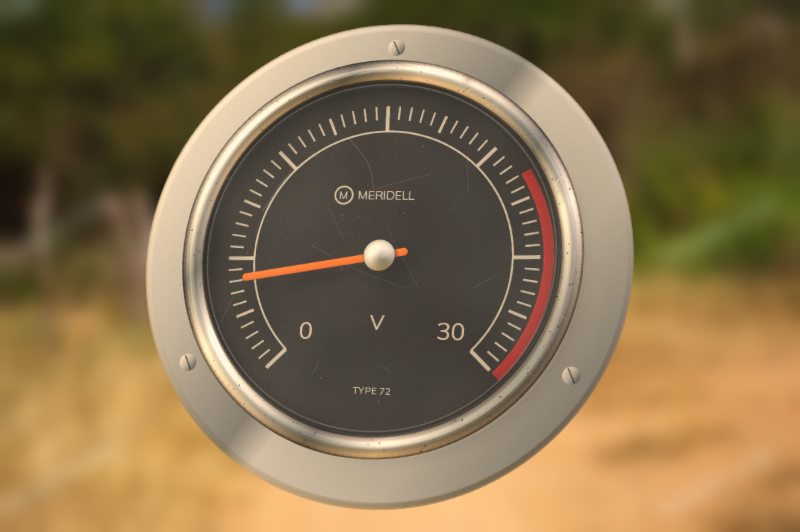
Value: value=4 unit=V
